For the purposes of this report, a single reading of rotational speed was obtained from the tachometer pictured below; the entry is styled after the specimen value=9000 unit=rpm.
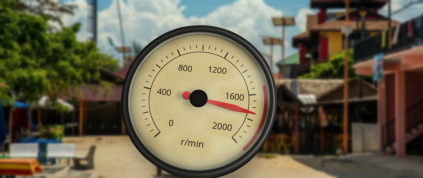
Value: value=1750 unit=rpm
